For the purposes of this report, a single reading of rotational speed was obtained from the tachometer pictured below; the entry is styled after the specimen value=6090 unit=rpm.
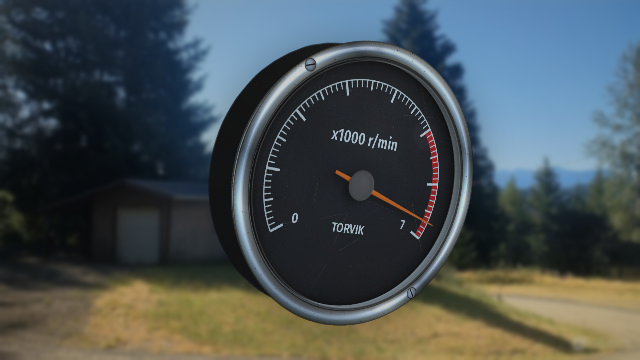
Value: value=6700 unit=rpm
